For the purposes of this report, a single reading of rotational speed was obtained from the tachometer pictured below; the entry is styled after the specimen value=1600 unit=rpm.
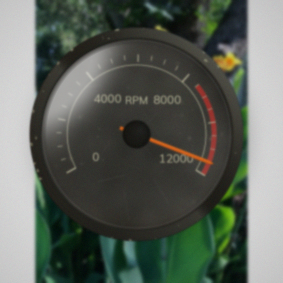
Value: value=11500 unit=rpm
